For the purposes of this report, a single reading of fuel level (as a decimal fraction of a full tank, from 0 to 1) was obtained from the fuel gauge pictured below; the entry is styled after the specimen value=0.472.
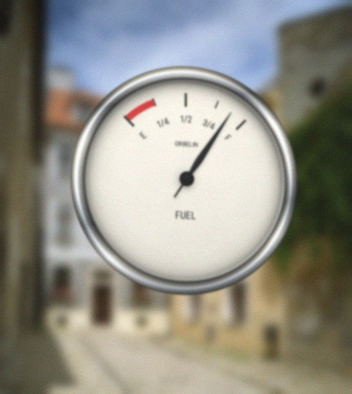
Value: value=0.875
